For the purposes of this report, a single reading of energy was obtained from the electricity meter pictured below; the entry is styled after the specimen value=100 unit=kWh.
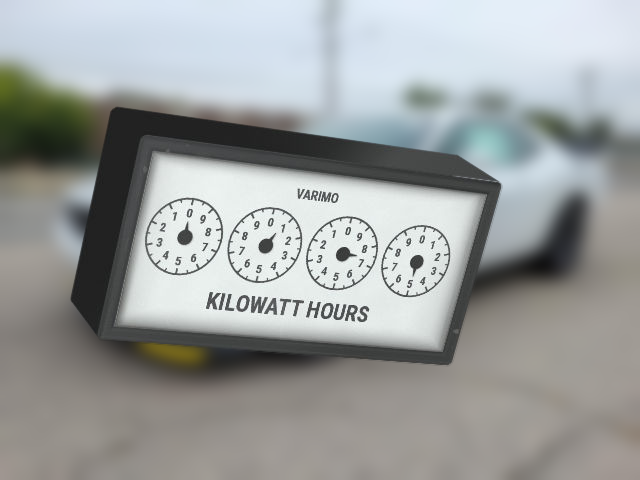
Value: value=75 unit=kWh
